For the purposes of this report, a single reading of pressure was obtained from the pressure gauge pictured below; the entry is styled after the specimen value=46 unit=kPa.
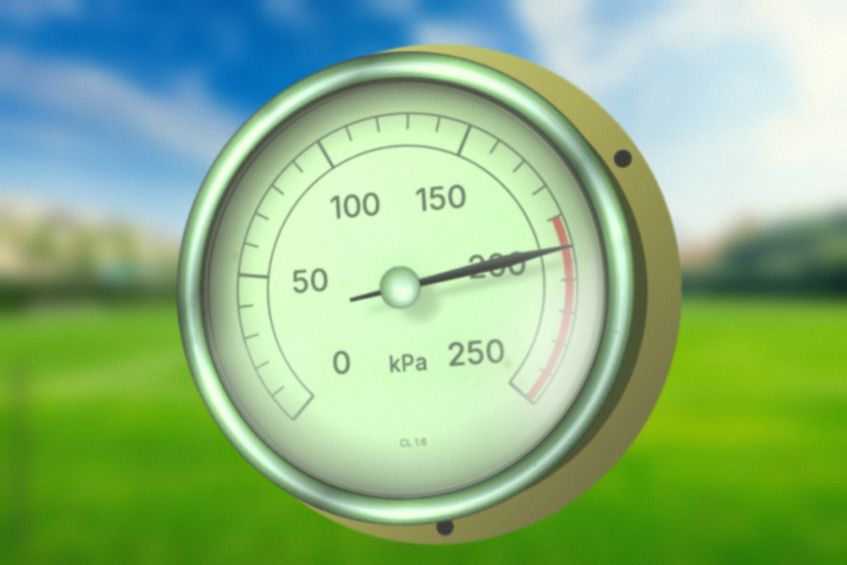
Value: value=200 unit=kPa
